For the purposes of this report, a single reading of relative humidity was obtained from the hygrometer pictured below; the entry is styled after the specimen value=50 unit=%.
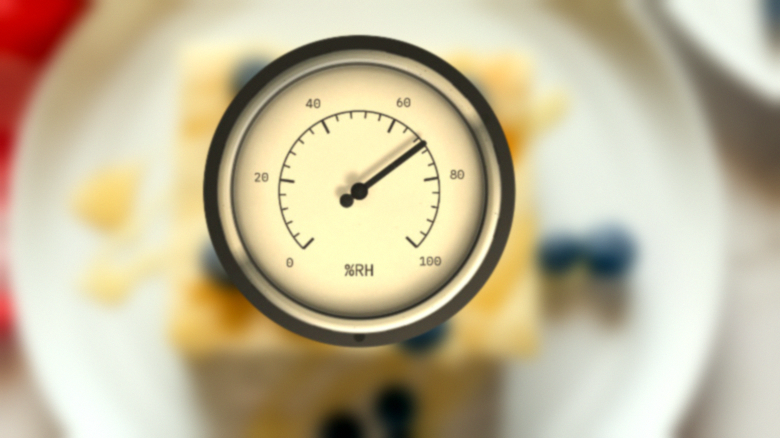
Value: value=70 unit=%
